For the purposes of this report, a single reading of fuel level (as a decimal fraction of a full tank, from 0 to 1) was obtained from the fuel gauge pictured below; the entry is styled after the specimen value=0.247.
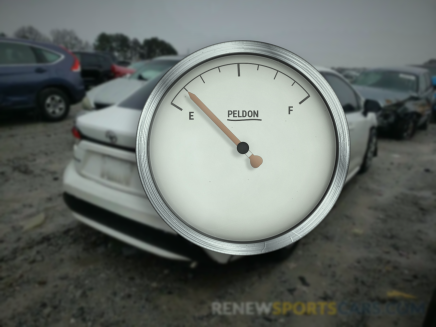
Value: value=0.125
